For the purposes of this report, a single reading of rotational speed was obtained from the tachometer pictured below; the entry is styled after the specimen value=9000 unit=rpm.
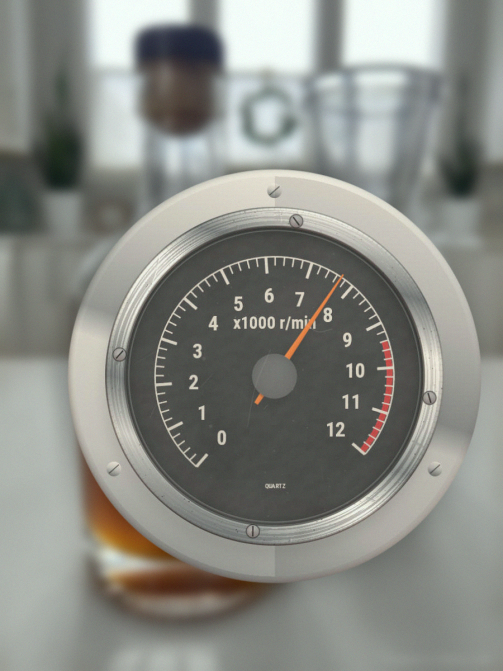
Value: value=7700 unit=rpm
